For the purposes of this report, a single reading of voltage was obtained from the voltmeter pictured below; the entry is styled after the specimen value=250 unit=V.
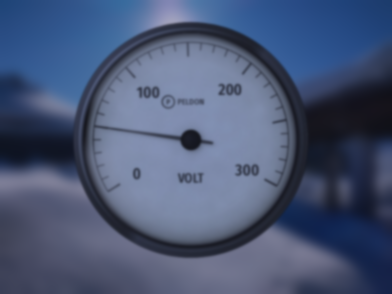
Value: value=50 unit=V
